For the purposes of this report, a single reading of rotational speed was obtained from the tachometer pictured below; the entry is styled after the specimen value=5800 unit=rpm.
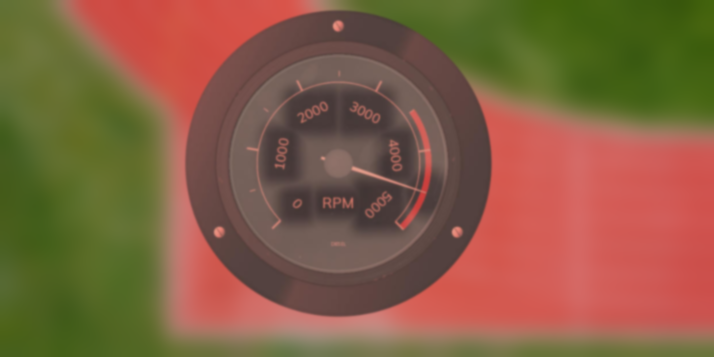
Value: value=4500 unit=rpm
